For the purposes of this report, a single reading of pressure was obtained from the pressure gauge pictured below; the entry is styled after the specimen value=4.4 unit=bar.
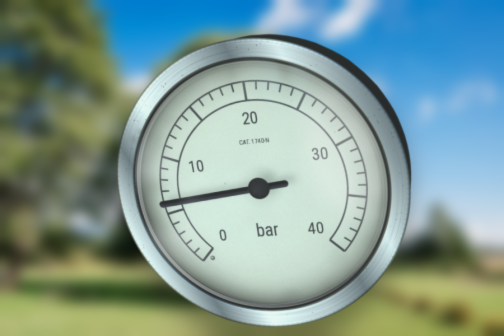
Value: value=6 unit=bar
